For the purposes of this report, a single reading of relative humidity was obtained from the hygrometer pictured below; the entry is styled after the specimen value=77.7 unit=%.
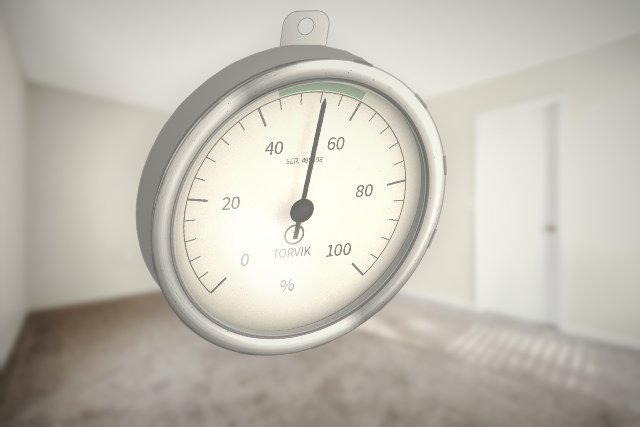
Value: value=52 unit=%
